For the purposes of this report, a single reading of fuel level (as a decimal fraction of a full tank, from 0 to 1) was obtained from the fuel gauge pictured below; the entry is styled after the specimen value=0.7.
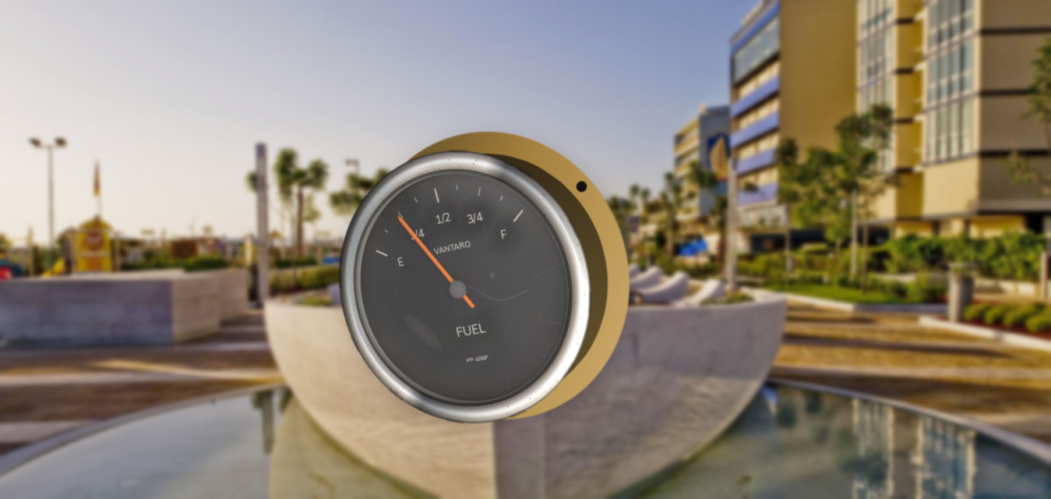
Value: value=0.25
